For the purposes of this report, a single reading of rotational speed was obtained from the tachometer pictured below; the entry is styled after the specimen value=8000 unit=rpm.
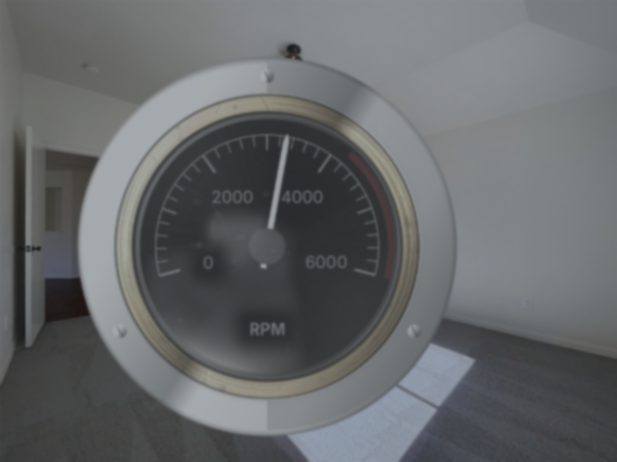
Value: value=3300 unit=rpm
